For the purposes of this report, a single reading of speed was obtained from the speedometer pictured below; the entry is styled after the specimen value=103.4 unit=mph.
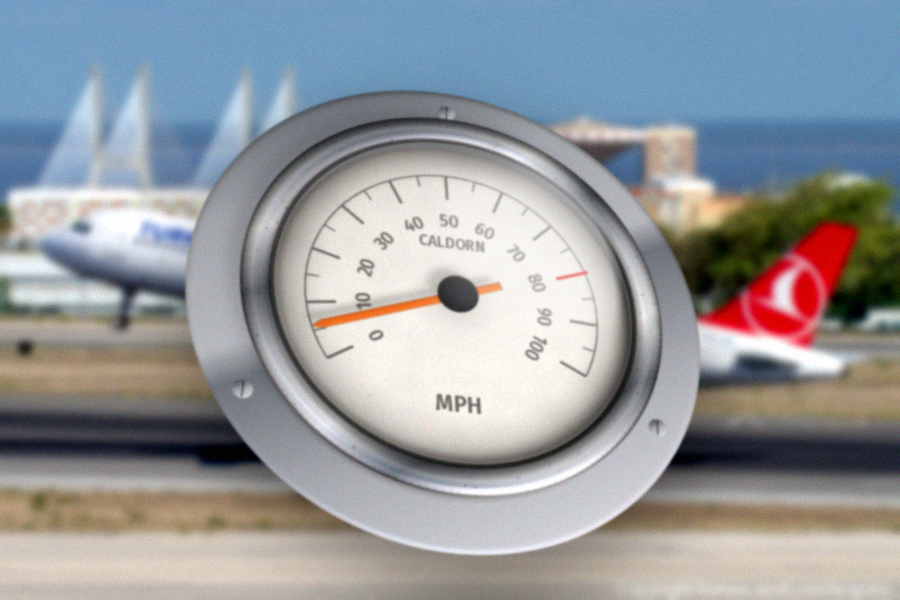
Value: value=5 unit=mph
